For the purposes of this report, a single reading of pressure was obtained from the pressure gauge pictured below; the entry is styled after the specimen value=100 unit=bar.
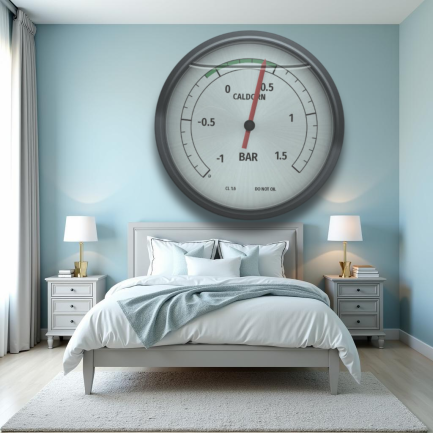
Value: value=0.4 unit=bar
